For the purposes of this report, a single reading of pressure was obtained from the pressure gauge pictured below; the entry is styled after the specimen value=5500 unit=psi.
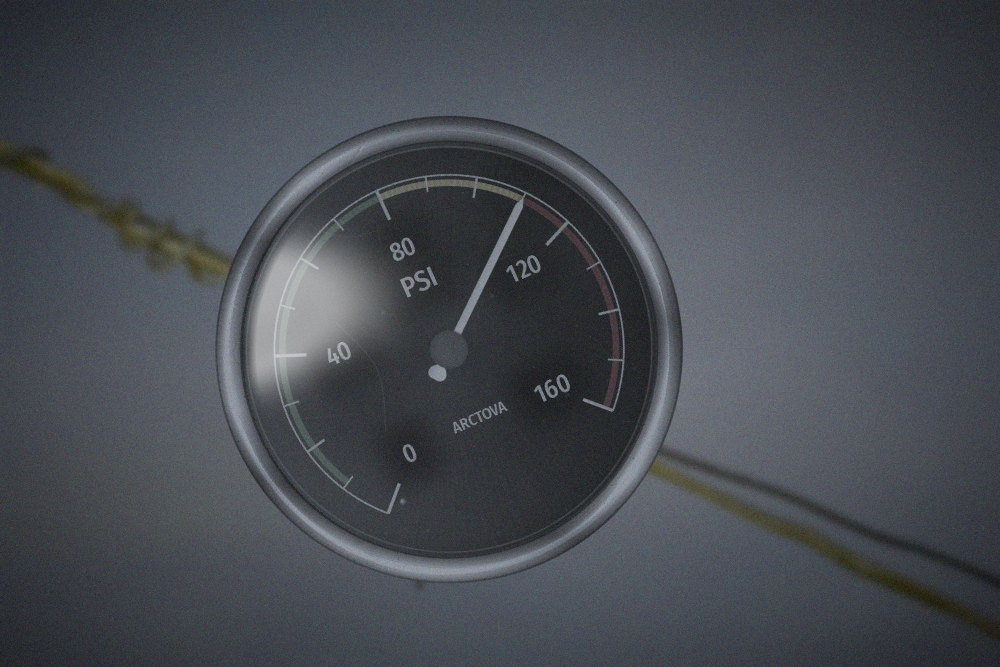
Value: value=110 unit=psi
